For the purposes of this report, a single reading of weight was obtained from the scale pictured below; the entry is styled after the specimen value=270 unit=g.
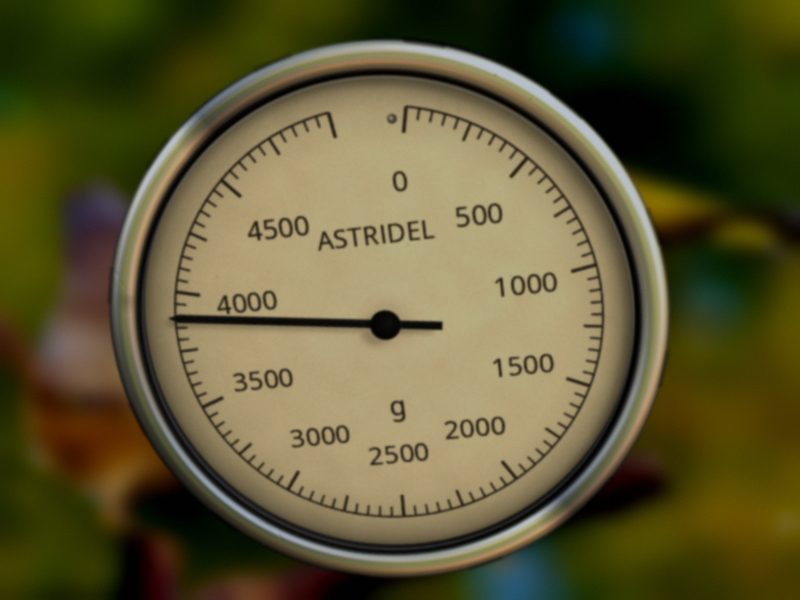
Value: value=3900 unit=g
